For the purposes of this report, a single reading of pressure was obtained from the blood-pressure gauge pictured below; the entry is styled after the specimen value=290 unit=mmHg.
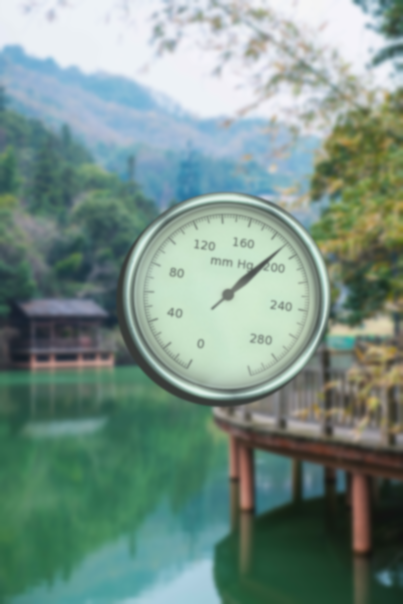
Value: value=190 unit=mmHg
